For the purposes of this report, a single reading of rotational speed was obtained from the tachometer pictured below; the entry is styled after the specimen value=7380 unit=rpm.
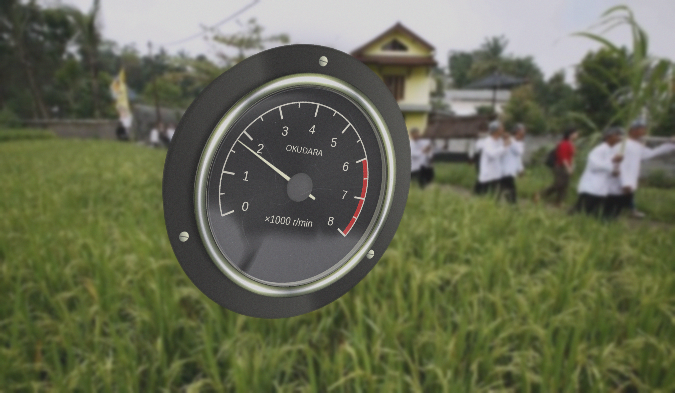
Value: value=1750 unit=rpm
